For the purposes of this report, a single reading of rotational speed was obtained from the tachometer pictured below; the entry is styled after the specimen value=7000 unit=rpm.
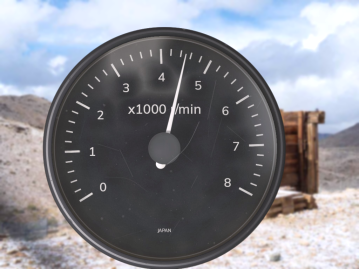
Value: value=4500 unit=rpm
